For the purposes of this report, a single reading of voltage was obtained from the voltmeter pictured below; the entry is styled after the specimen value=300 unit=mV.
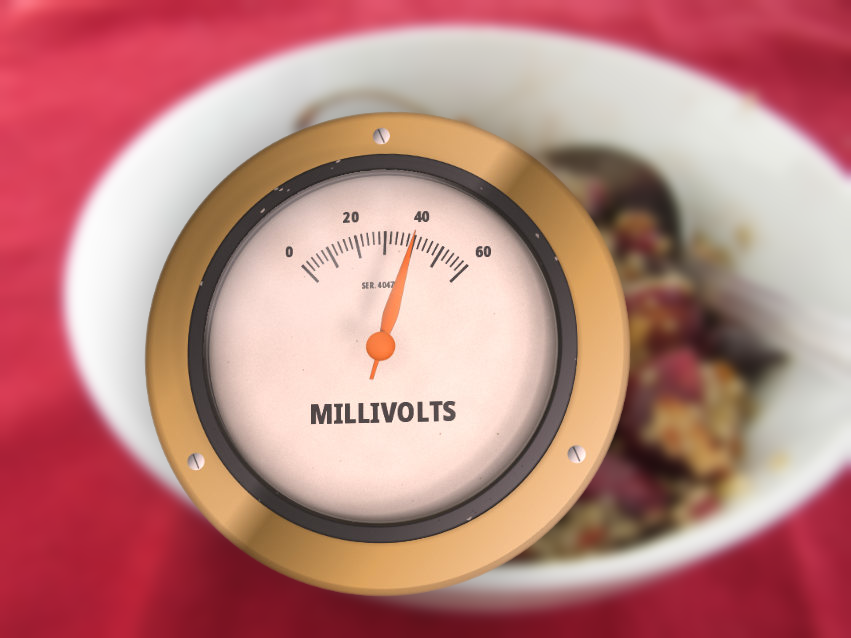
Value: value=40 unit=mV
